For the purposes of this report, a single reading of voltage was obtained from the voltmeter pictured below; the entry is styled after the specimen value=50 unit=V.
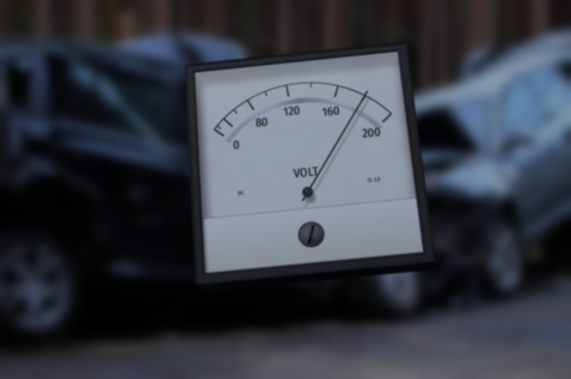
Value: value=180 unit=V
